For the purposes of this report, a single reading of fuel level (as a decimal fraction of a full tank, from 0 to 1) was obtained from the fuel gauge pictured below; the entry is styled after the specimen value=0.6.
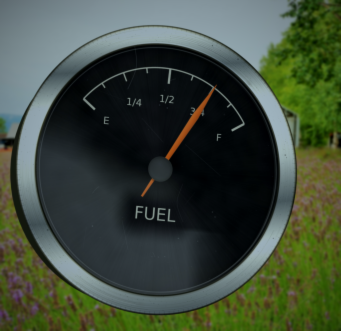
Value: value=0.75
